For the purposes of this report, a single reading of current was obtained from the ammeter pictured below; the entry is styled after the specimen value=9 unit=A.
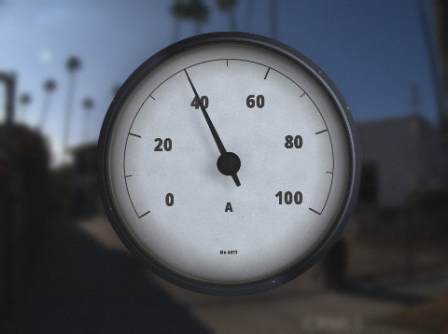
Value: value=40 unit=A
